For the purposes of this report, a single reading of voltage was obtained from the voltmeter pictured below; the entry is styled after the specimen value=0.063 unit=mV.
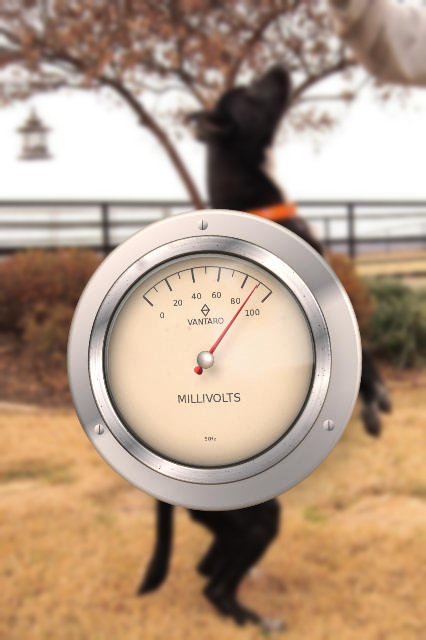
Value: value=90 unit=mV
